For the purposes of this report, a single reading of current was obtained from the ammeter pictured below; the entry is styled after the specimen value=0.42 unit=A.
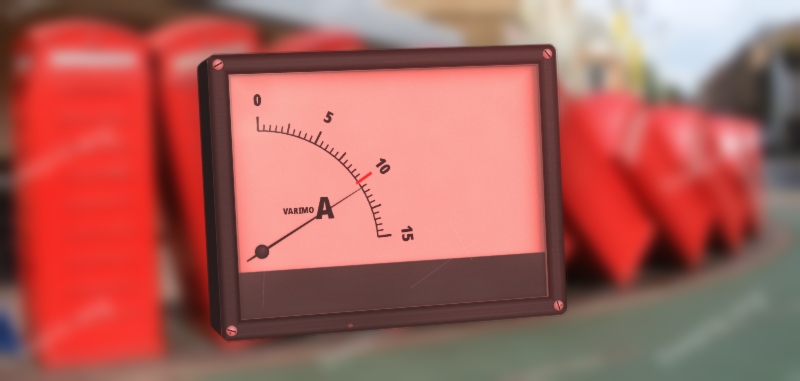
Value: value=10.5 unit=A
